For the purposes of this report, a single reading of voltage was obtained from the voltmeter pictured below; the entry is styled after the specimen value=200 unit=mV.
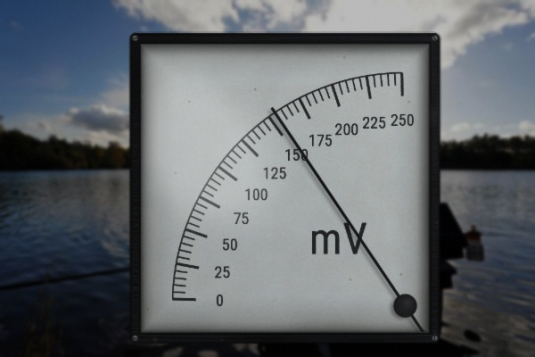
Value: value=155 unit=mV
